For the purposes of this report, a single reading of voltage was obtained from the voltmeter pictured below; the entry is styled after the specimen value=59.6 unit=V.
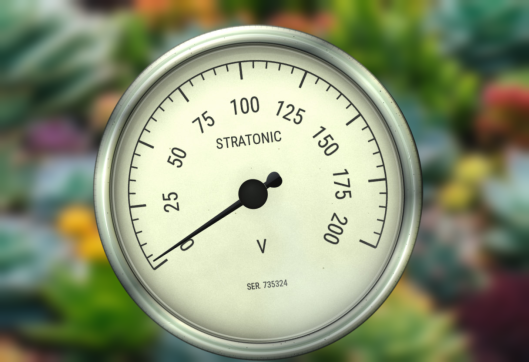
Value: value=2.5 unit=V
